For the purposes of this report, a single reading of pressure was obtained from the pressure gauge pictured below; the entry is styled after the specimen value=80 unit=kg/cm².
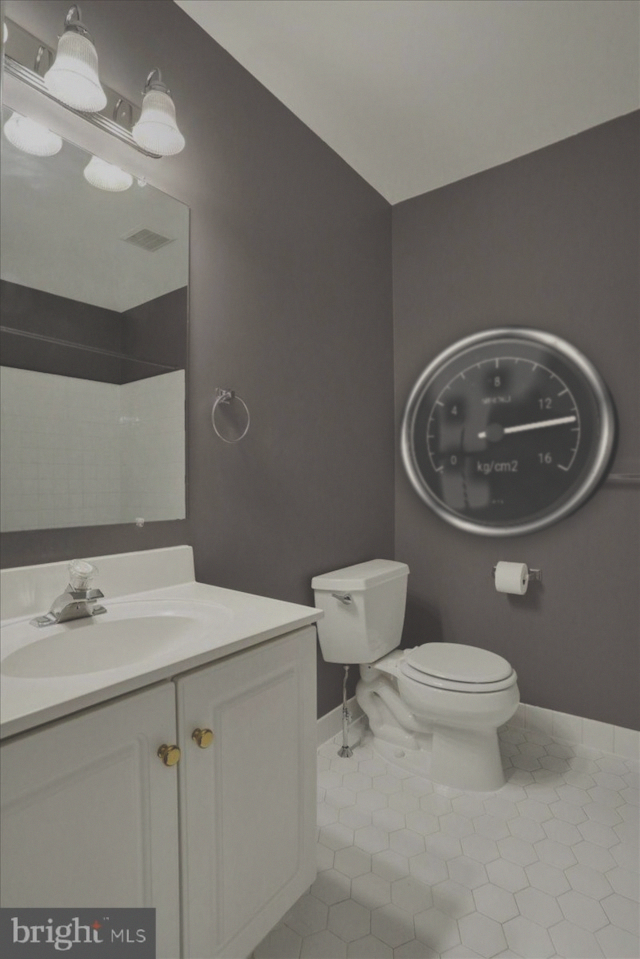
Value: value=13.5 unit=kg/cm²
